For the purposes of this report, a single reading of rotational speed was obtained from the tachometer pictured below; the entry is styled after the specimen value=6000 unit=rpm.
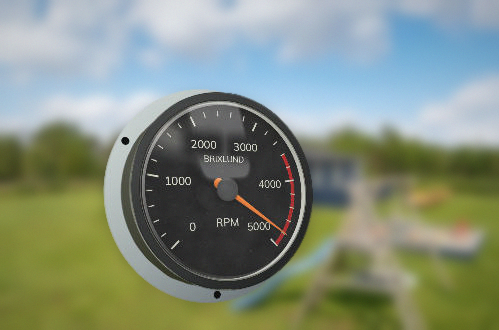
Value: value=4800 unit=rpm
